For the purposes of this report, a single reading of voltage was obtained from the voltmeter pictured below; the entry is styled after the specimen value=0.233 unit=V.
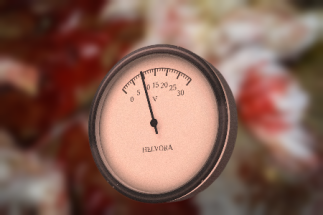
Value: value=10 unit=V
